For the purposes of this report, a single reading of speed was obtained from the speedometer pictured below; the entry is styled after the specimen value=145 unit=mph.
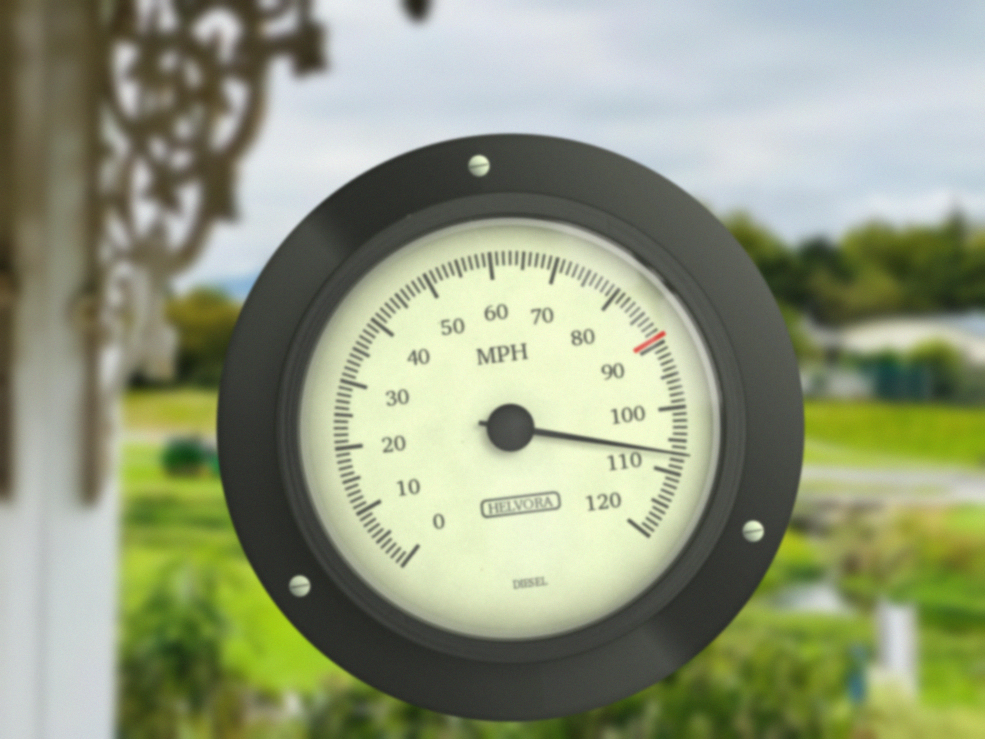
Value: value=107 unit=mph
